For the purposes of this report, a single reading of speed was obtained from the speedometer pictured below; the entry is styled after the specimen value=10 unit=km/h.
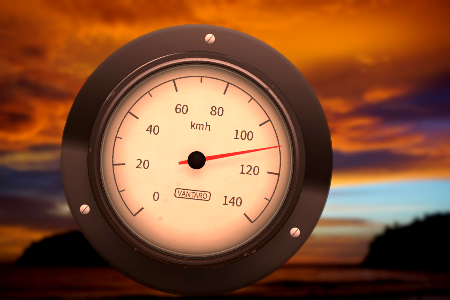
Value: value=110 unit=km/h
